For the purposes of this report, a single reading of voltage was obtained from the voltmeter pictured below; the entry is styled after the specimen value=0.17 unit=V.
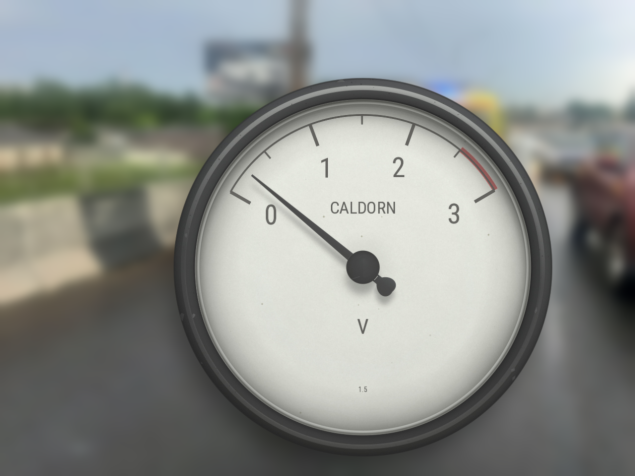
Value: value=0.25 unit=V
